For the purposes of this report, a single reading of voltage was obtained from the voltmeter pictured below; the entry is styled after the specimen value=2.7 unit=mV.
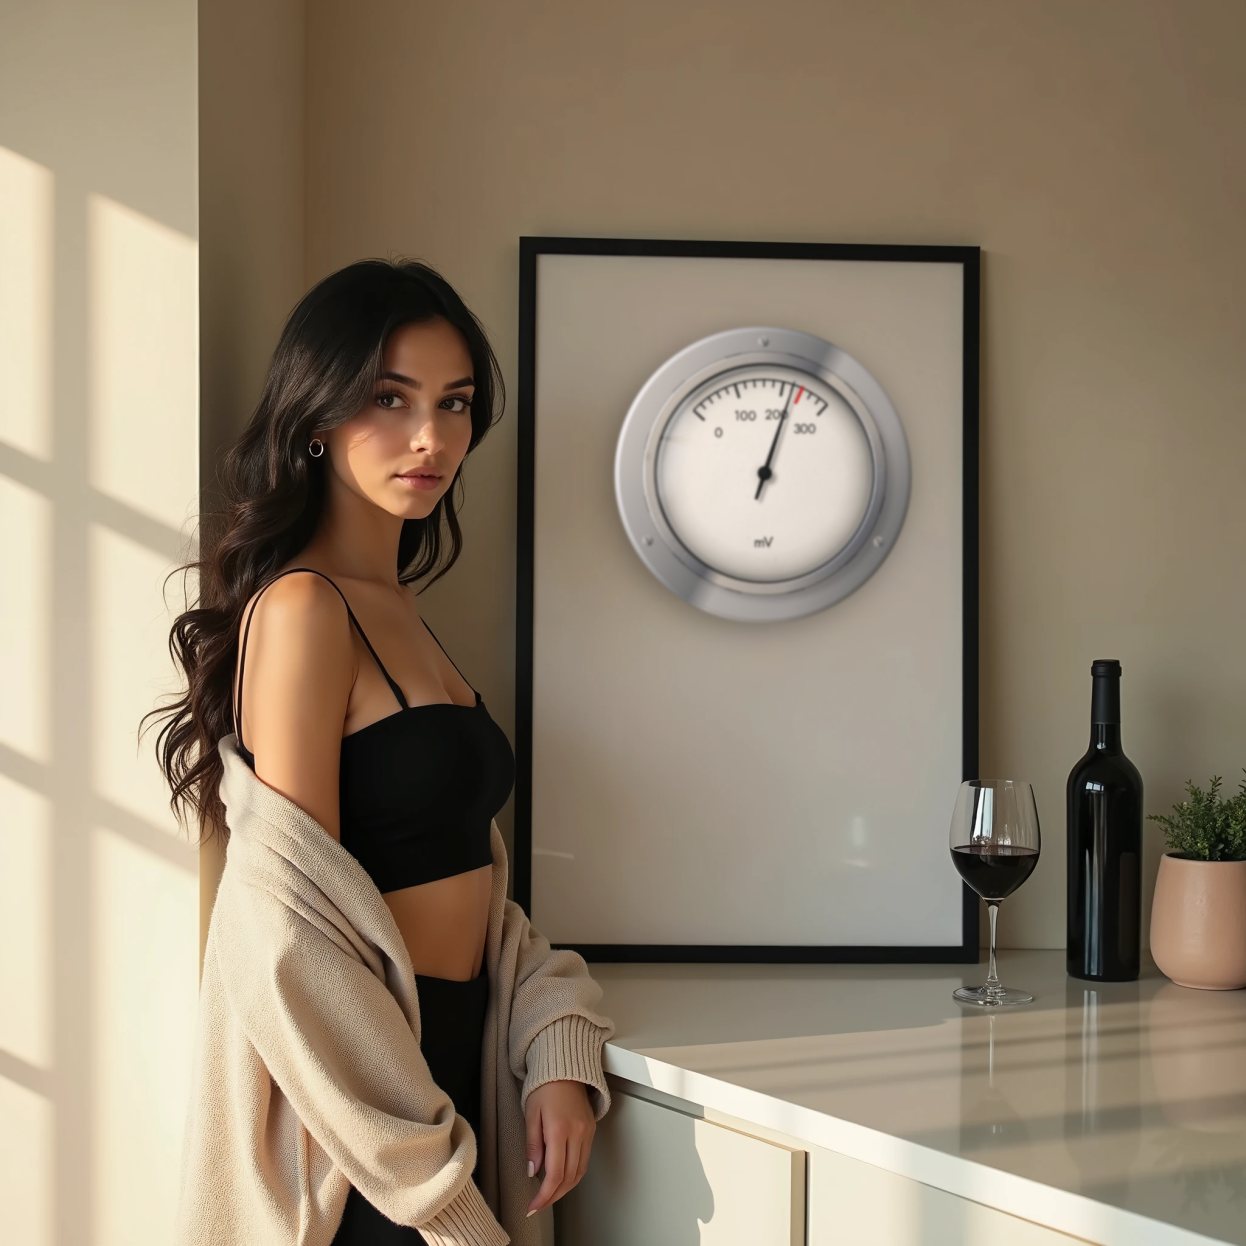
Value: value=220 unit=mV
